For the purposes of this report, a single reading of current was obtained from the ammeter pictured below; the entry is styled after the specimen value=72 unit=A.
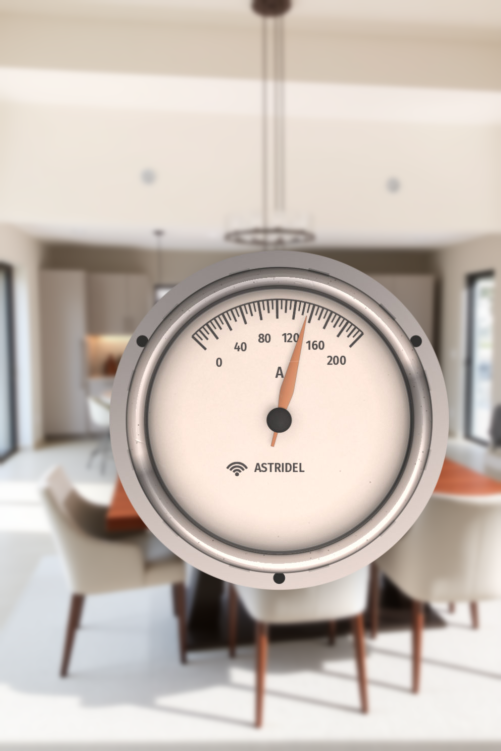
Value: value=135 unit=A
